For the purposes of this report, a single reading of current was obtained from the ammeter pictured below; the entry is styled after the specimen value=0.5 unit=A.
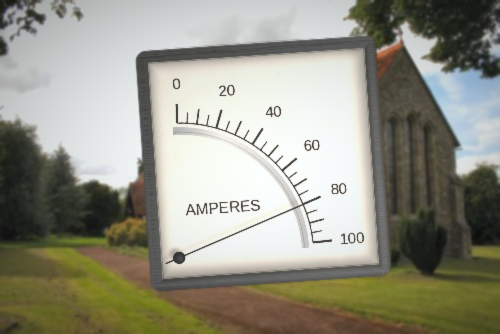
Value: value=80 unit=A
